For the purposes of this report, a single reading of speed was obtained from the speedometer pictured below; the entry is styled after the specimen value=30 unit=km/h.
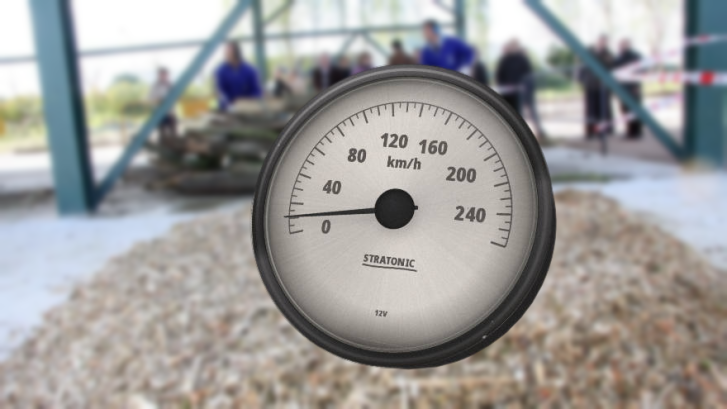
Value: value=10 unit=km/h
